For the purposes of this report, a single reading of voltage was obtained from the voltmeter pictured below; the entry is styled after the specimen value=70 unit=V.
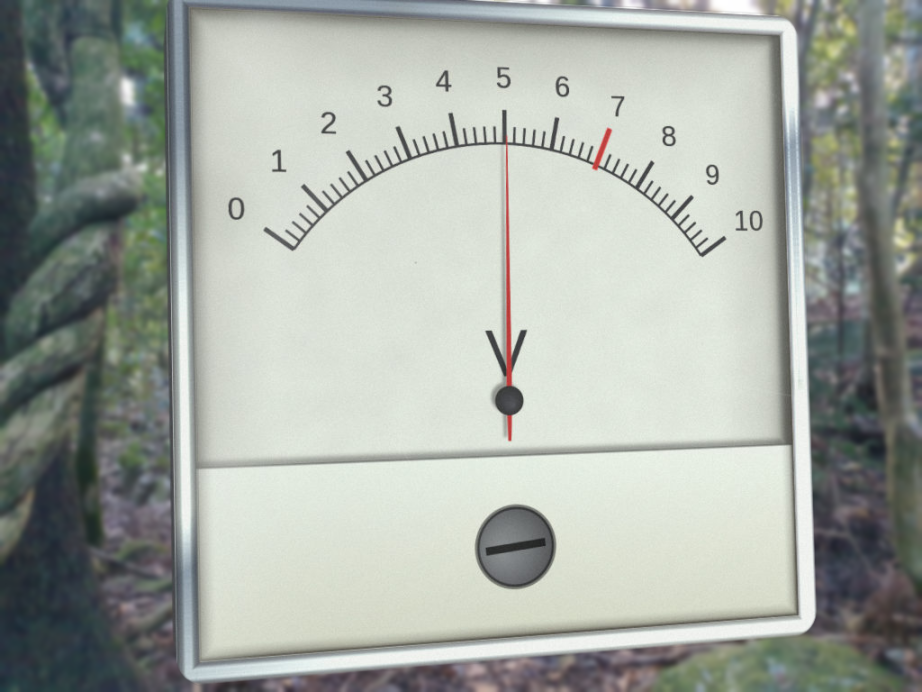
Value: value=5 unit=V
